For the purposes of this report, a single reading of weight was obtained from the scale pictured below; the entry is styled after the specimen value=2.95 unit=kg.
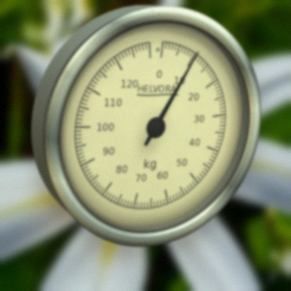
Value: value=10 unit=kg
